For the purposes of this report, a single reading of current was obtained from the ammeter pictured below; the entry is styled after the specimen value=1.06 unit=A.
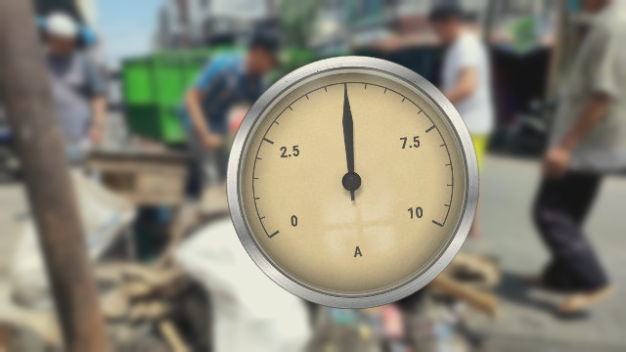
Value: value=5 unit=A
